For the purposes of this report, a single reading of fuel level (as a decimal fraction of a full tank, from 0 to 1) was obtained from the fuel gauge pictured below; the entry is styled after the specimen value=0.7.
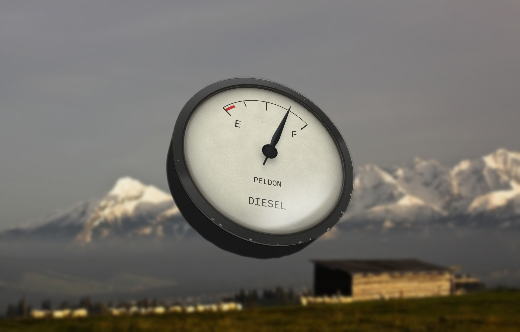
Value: value=0.75
